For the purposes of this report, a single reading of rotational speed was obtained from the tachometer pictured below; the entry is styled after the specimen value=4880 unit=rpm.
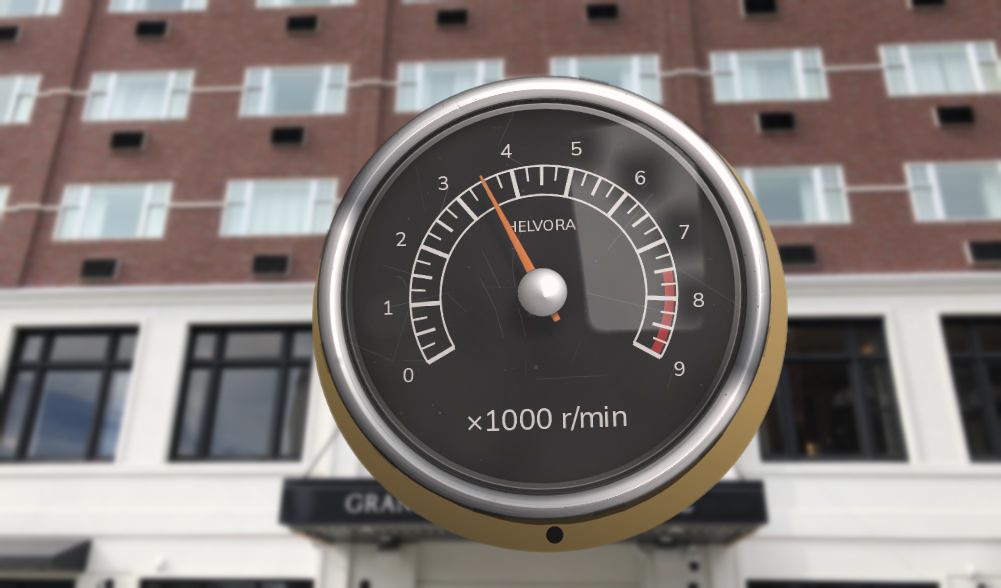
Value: value=3500 unit=rpm
